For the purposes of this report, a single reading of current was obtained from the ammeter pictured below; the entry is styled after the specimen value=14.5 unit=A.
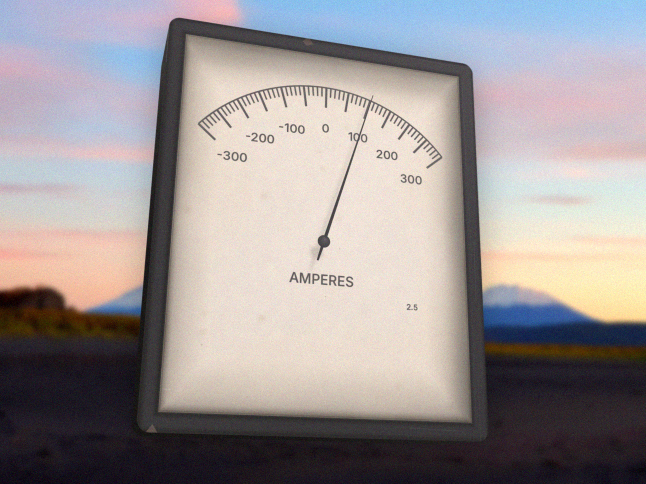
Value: value=100 unit=A
